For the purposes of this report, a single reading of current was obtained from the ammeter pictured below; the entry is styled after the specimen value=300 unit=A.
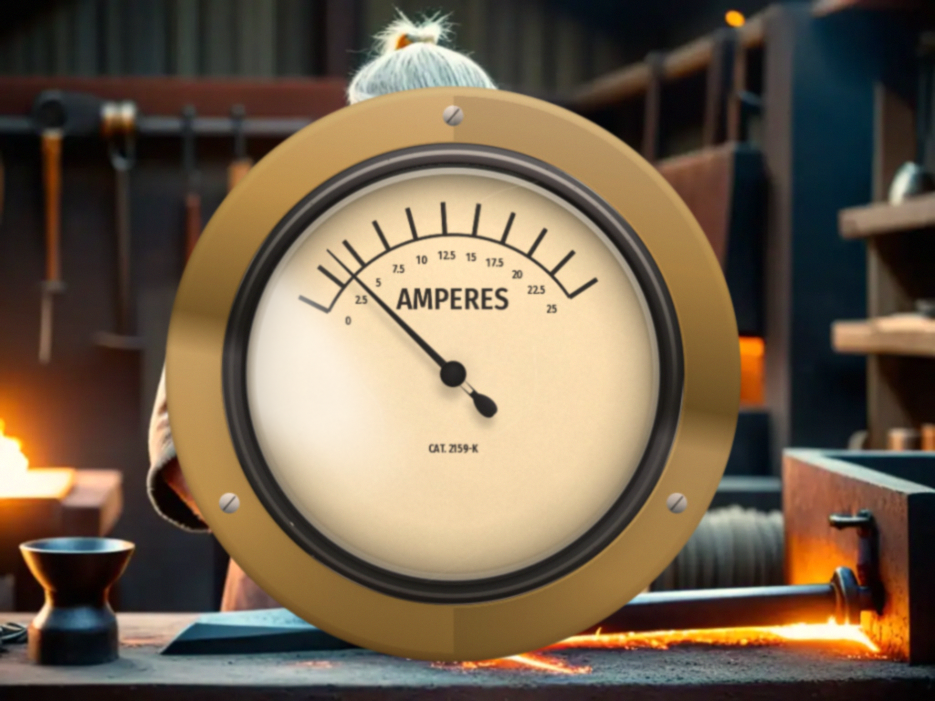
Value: value=3.75 unit=A
